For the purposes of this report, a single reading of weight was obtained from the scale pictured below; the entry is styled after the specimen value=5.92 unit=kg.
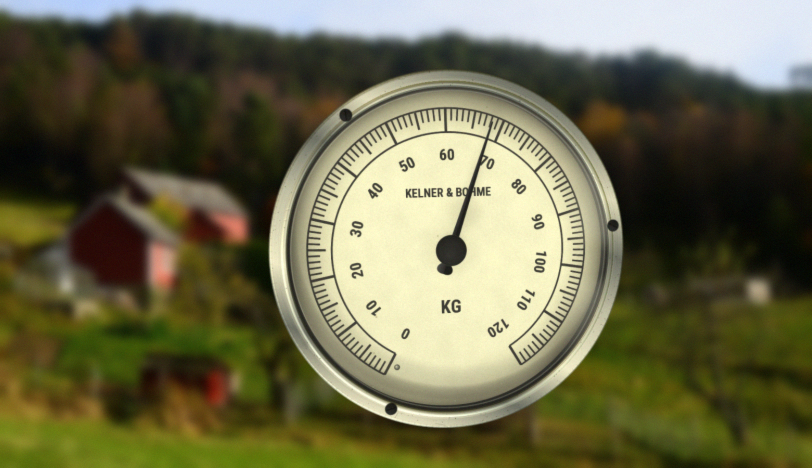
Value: value=68 unit=kg
